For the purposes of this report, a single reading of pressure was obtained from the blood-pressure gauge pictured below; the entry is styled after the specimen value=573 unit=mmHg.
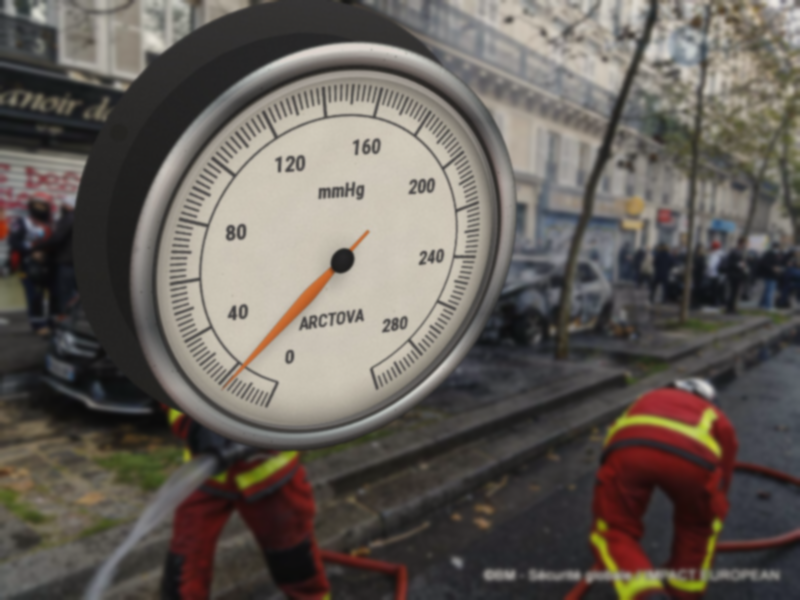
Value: value=20 unit=mmHg
